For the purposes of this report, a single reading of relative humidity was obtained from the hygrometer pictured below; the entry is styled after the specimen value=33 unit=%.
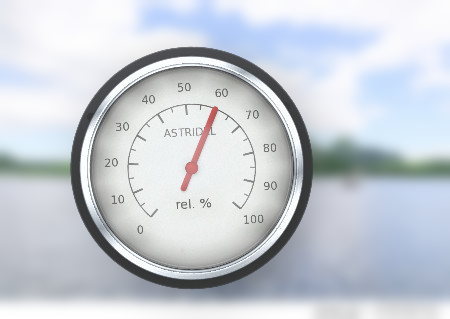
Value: value=60 unit=%
